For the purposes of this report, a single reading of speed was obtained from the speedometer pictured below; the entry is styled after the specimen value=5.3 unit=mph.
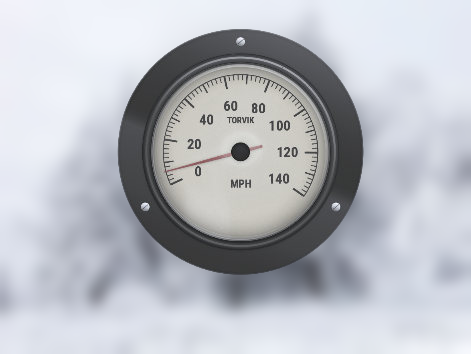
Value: value=6 unit=mph
